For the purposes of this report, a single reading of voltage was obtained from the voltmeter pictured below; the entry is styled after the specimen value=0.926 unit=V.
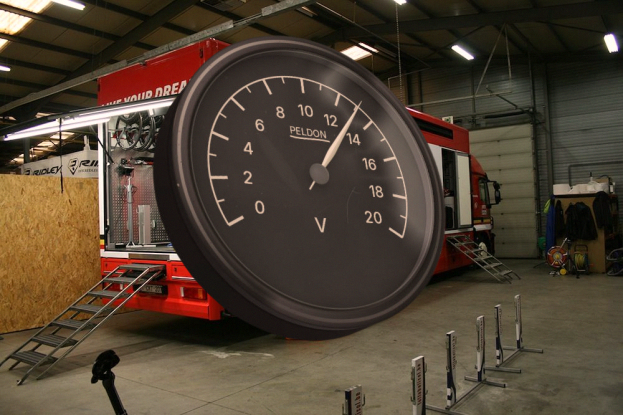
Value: value=13 unit=V
